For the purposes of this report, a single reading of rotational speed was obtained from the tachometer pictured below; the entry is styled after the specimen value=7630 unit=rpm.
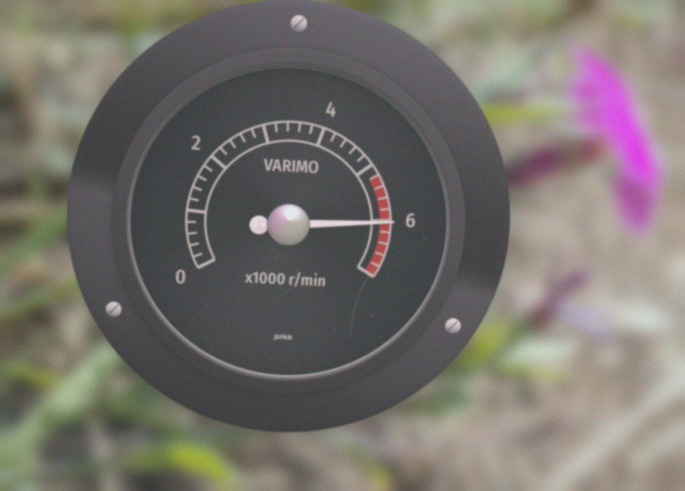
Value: value=6000 unit=rpm
